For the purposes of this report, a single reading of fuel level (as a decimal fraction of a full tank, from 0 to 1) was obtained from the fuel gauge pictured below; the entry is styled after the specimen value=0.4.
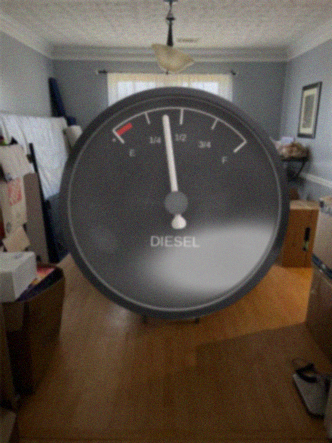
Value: value=0.375
